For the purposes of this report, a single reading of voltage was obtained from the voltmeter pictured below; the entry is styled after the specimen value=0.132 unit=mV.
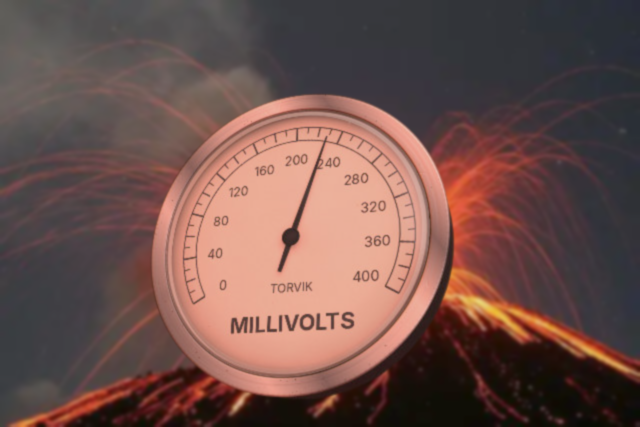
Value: value=230 unit=mV
